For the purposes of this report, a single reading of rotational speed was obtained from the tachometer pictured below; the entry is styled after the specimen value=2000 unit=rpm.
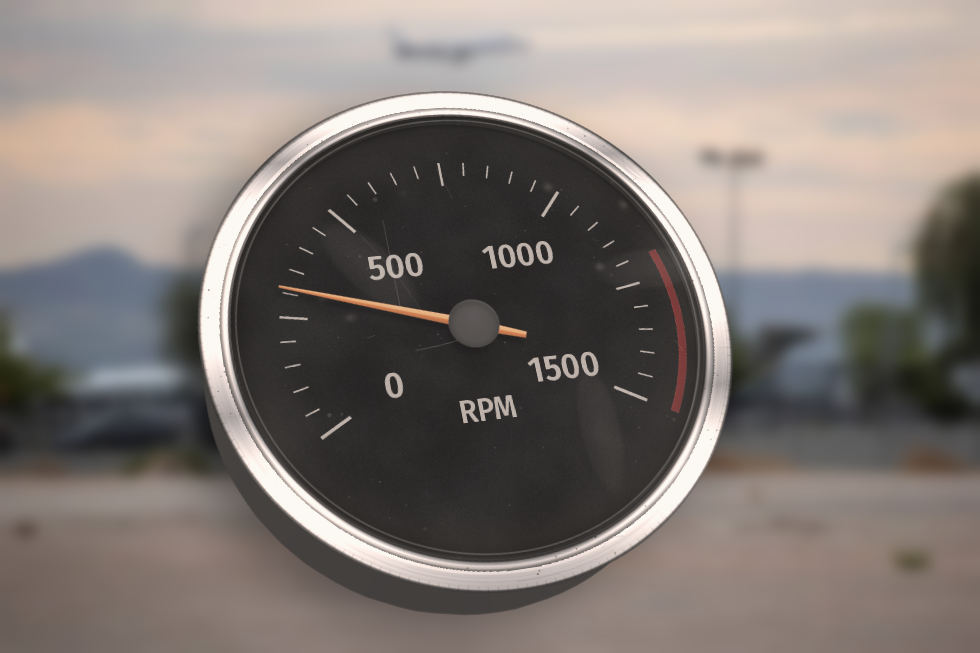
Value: value=300 unit=rpm
